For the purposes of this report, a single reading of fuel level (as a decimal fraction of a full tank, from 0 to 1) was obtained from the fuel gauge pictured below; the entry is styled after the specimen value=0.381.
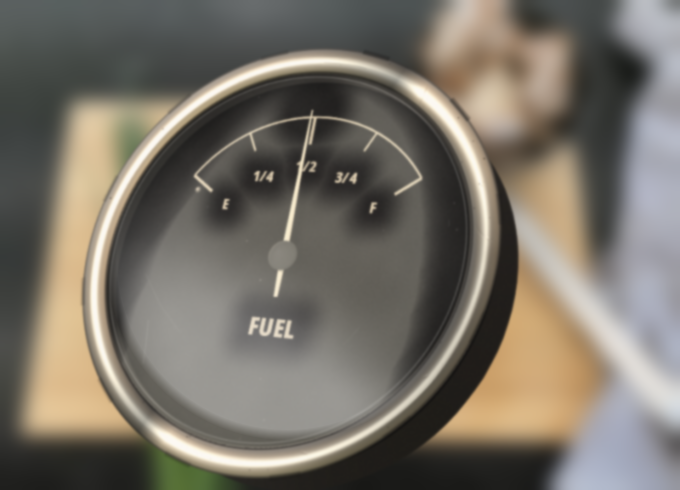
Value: value=0.5
